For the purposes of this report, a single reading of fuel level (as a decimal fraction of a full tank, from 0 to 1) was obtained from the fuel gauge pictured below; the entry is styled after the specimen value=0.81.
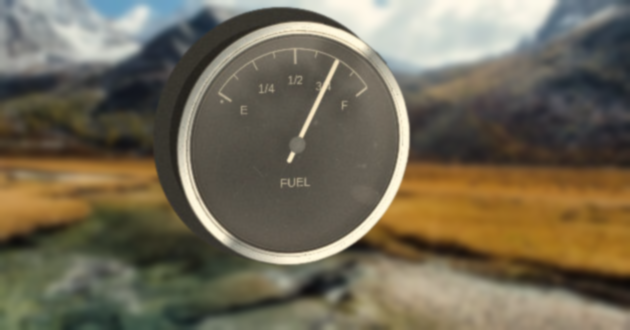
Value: value=0.75
